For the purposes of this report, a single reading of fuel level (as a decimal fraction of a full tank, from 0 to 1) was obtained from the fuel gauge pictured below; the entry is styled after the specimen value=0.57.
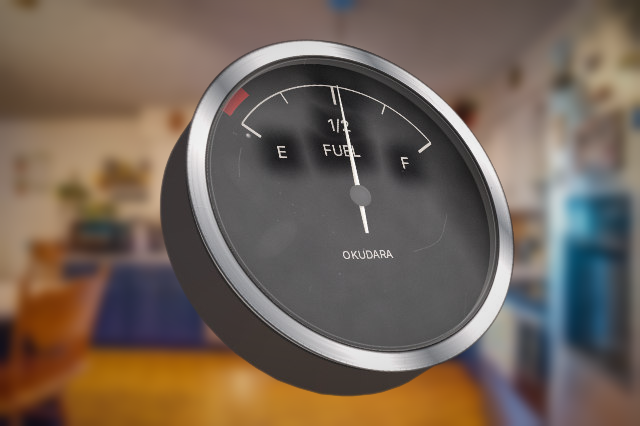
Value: value=0.5
